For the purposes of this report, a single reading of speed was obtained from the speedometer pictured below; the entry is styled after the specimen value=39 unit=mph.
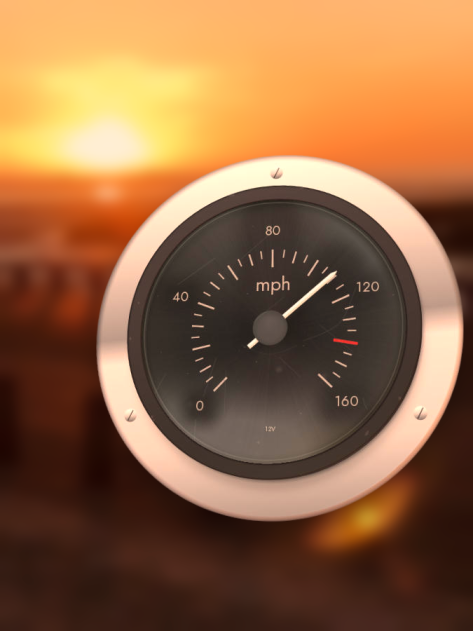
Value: value=110 unit=mph
